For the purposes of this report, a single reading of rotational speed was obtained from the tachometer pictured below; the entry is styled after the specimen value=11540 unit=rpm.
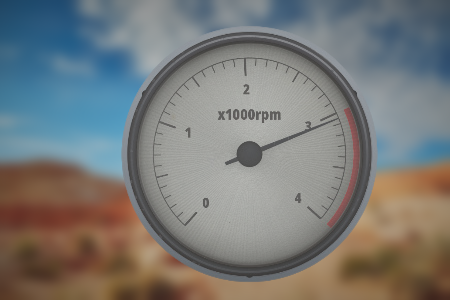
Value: value=3050 unit=rpm
